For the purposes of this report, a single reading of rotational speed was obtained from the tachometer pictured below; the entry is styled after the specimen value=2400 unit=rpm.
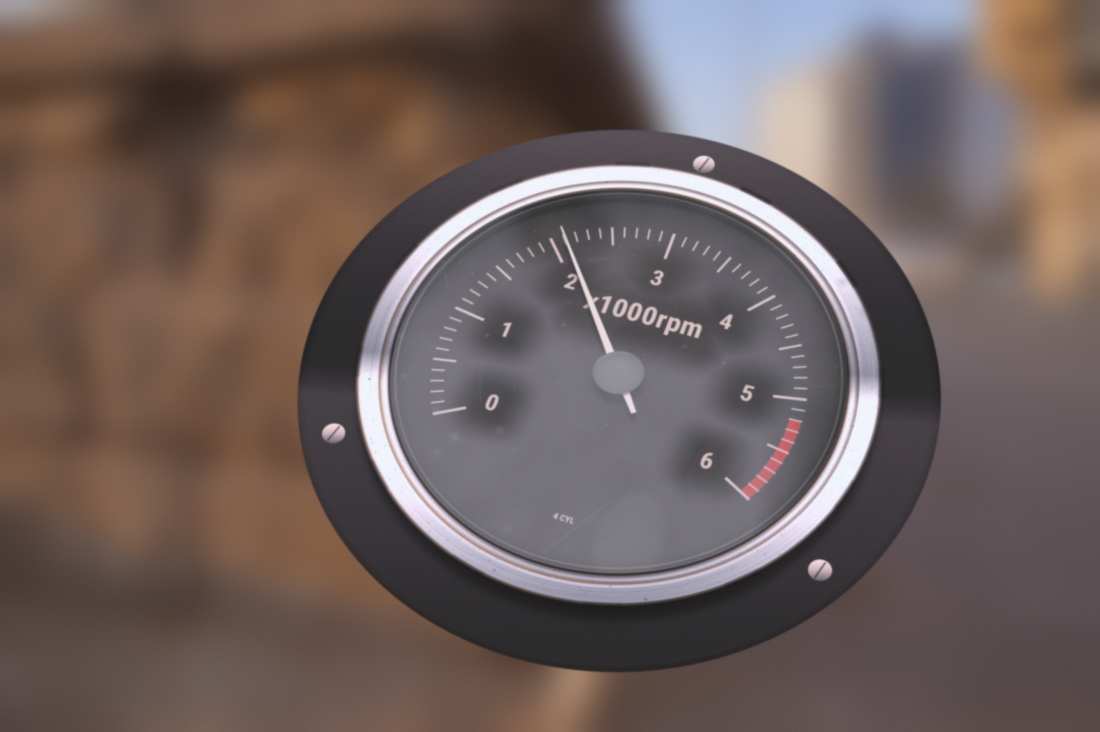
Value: value=2100 unit=rpm
